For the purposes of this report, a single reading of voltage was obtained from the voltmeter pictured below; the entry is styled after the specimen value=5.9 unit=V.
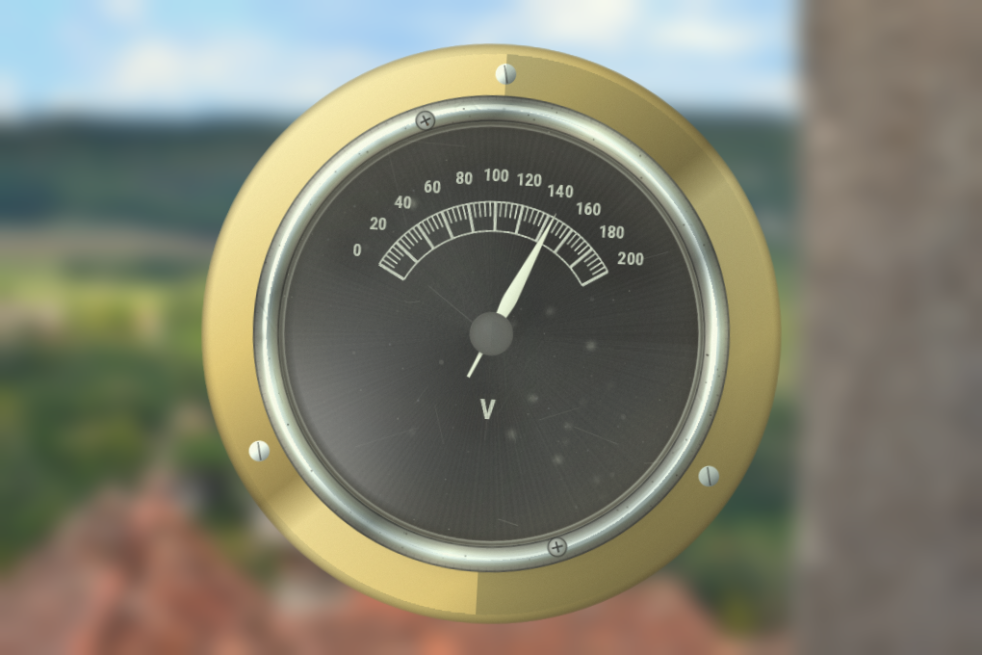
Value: value=144 unit=V
